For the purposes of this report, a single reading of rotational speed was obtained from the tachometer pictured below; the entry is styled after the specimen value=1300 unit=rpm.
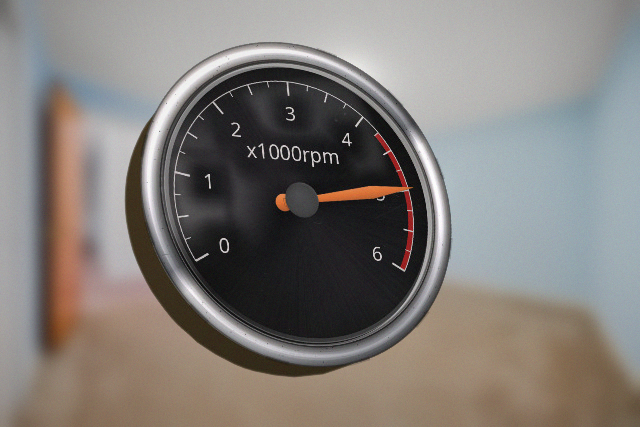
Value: value=5000 unit=rpm
